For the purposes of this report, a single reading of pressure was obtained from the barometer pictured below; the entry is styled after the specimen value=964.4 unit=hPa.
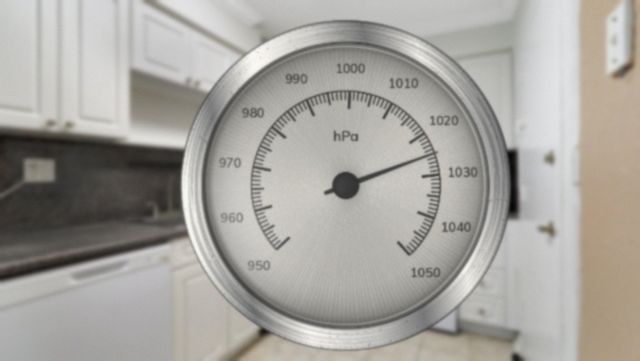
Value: value=1025 unit=hPa
